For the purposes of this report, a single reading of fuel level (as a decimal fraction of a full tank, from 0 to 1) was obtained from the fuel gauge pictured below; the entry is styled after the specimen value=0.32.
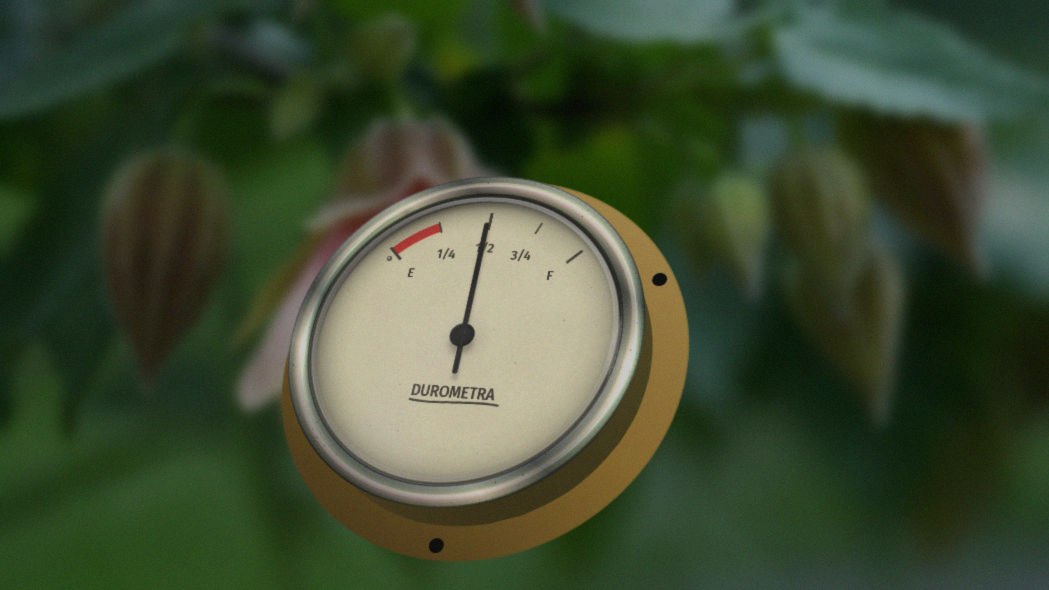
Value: value=0.5
